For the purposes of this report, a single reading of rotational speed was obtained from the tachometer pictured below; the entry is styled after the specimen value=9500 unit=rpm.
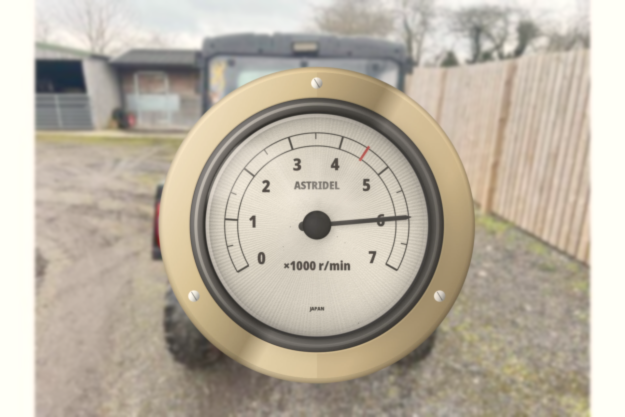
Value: value=6000 unit=rpm
